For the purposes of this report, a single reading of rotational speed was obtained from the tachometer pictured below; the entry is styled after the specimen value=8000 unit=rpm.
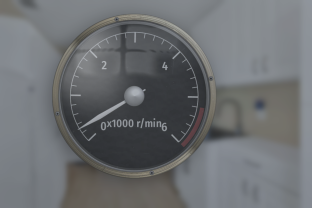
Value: value=300 unit=rpm
